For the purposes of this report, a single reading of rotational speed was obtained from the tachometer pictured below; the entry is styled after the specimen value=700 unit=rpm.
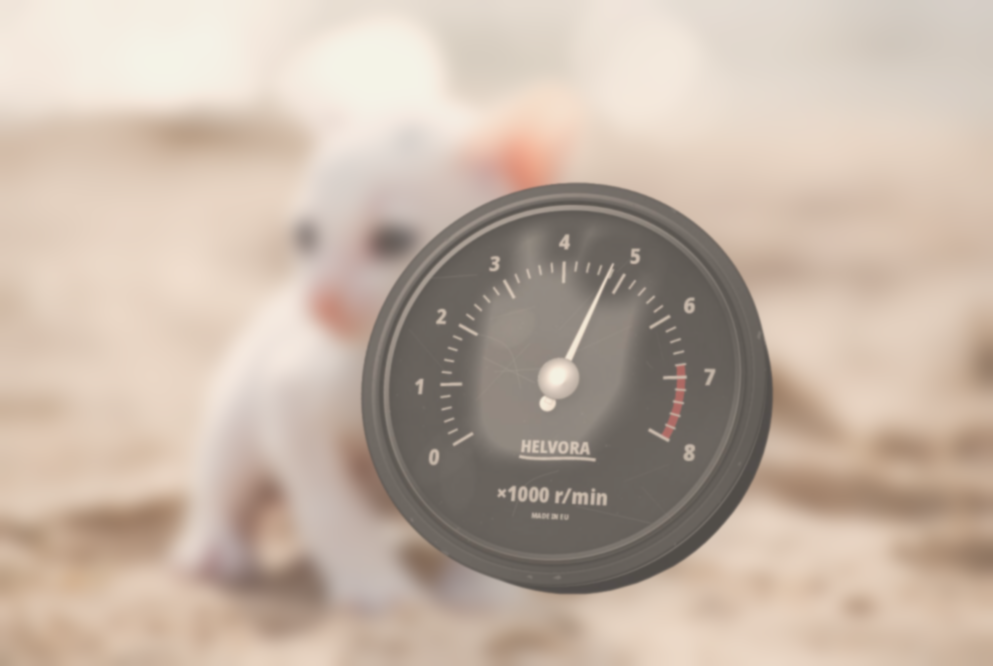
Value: value=4800 unit=rpm
